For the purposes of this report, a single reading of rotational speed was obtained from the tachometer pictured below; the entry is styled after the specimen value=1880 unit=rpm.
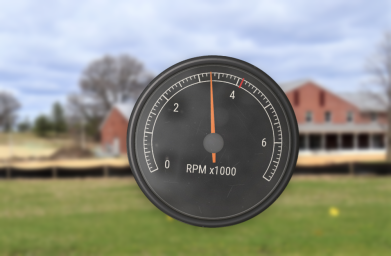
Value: value=3300 unit=rpm
